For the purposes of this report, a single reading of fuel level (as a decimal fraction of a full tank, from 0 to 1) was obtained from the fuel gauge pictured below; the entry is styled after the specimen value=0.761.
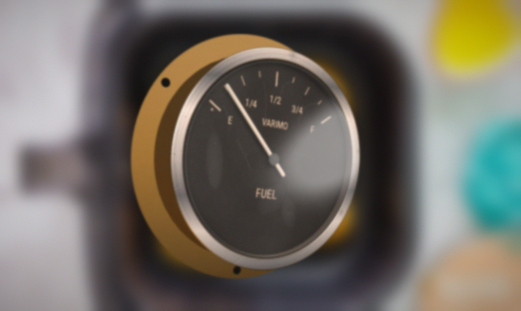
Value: value=0.125
